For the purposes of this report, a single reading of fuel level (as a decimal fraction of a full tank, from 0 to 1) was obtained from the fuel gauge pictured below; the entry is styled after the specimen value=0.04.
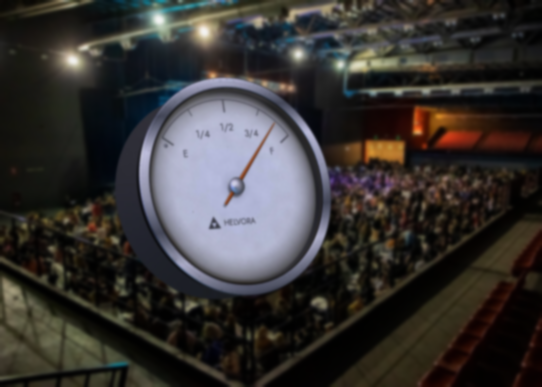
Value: value=0.875
